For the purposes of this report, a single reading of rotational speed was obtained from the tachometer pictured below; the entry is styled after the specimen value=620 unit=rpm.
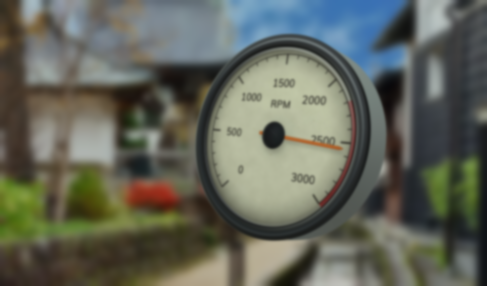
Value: value=2550 unit=rpm
